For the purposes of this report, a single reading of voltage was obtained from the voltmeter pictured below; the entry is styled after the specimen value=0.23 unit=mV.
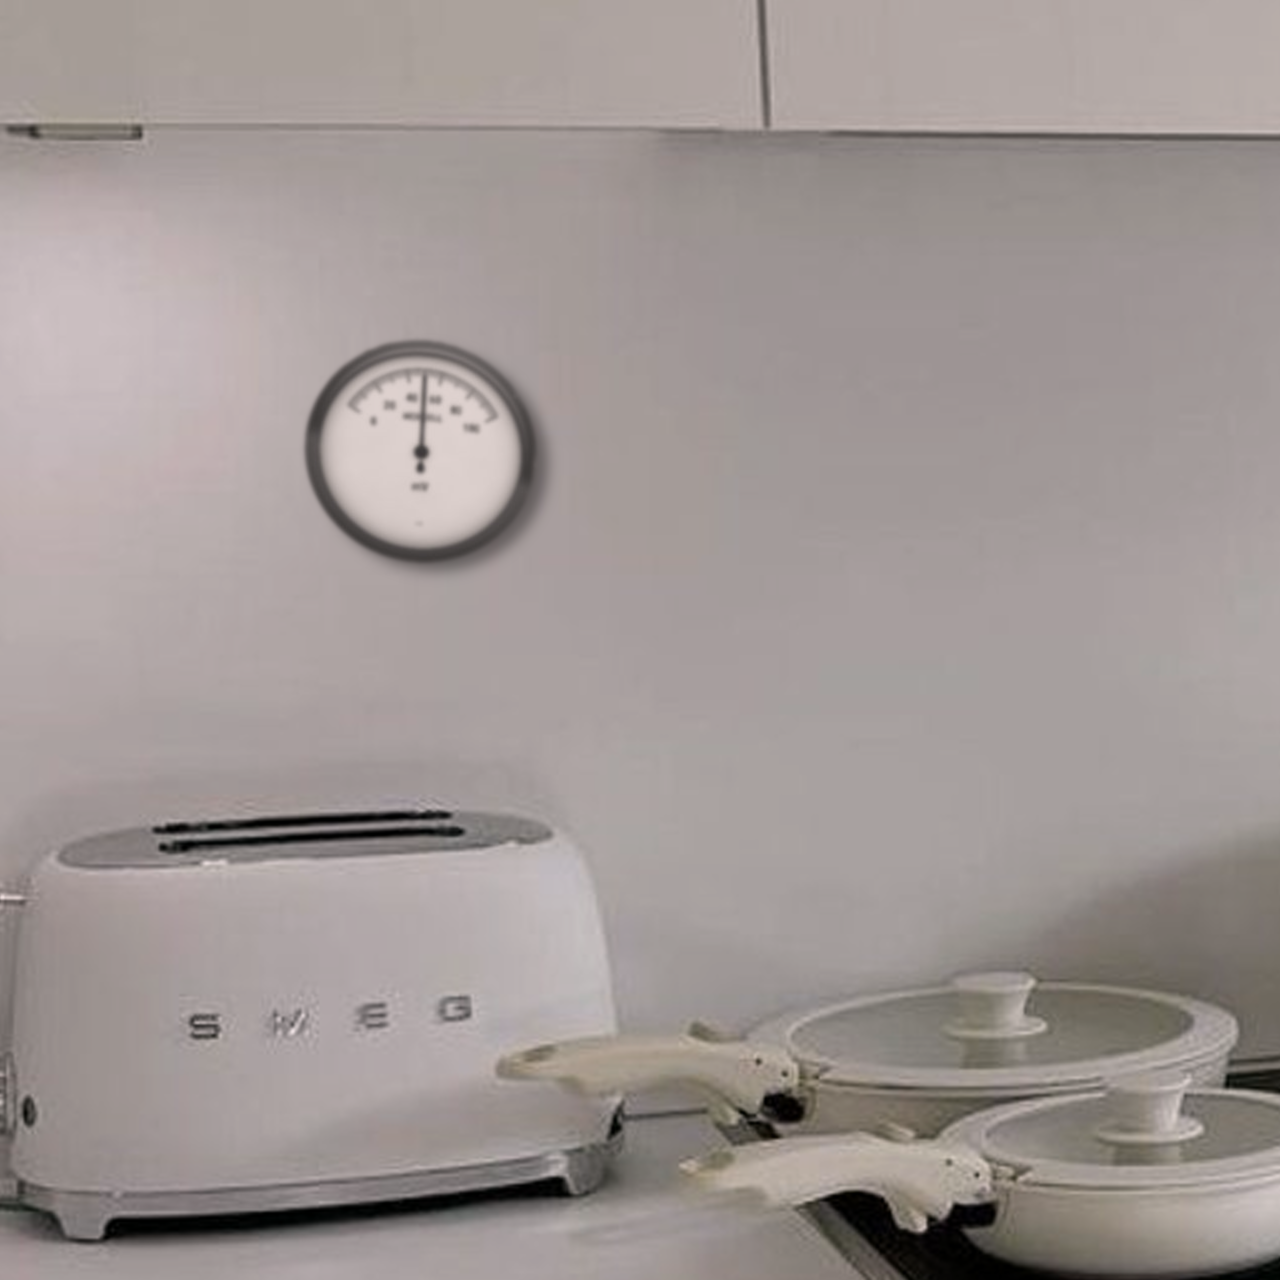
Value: value=50 unit=mV
